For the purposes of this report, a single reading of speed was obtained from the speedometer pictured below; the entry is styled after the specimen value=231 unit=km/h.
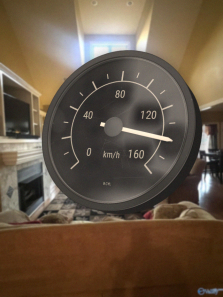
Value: value=140 unit=km/h
